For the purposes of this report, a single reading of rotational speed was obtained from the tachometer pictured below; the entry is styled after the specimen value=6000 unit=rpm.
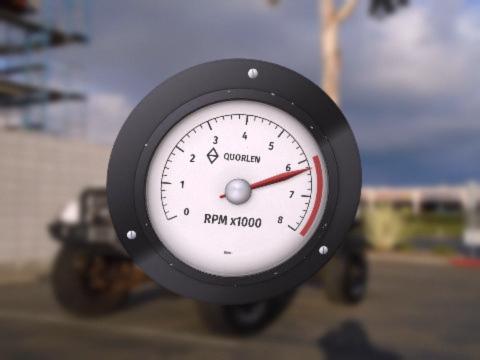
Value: value=6200 unit=rpm
